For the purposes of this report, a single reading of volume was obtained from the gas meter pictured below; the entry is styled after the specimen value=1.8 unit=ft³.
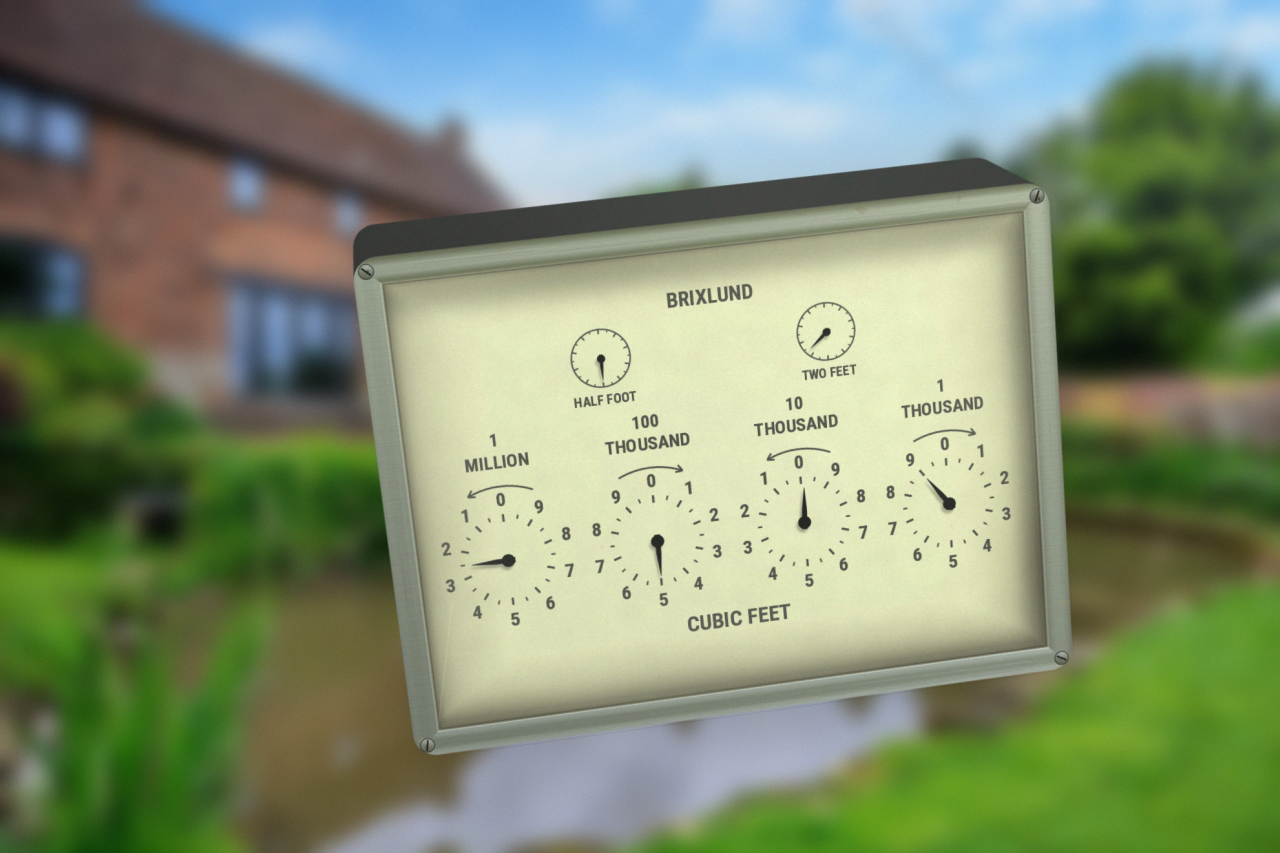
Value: value=249900 unit=ft³
